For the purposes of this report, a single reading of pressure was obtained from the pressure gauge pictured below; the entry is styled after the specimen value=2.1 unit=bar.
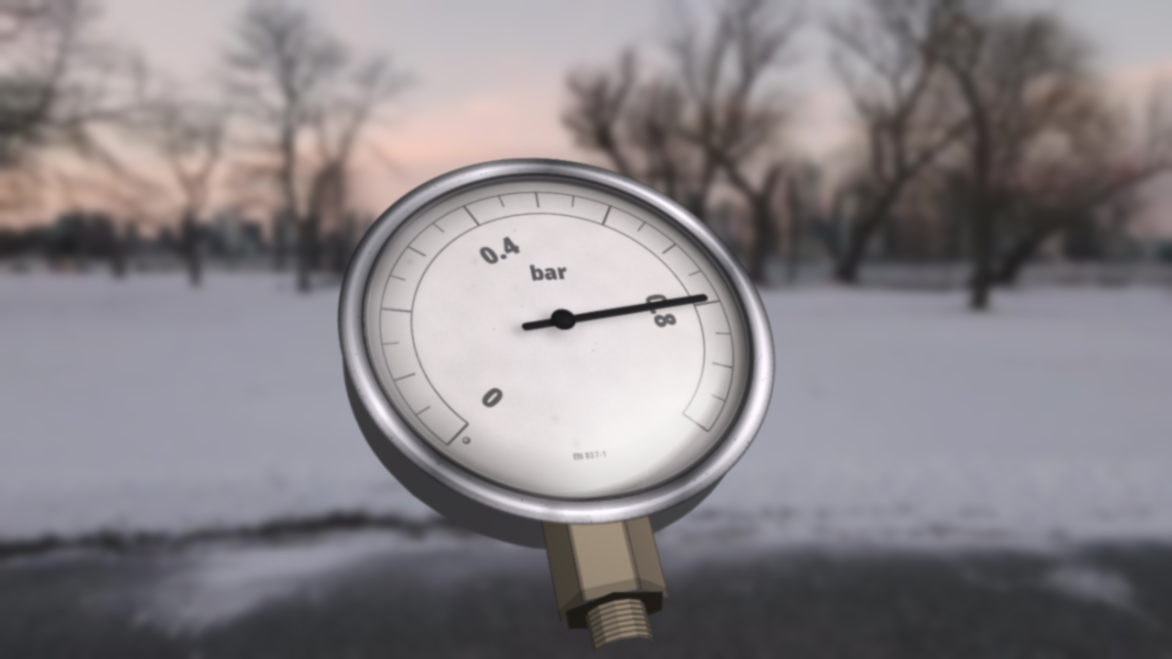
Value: value=0.8 unit=bar
